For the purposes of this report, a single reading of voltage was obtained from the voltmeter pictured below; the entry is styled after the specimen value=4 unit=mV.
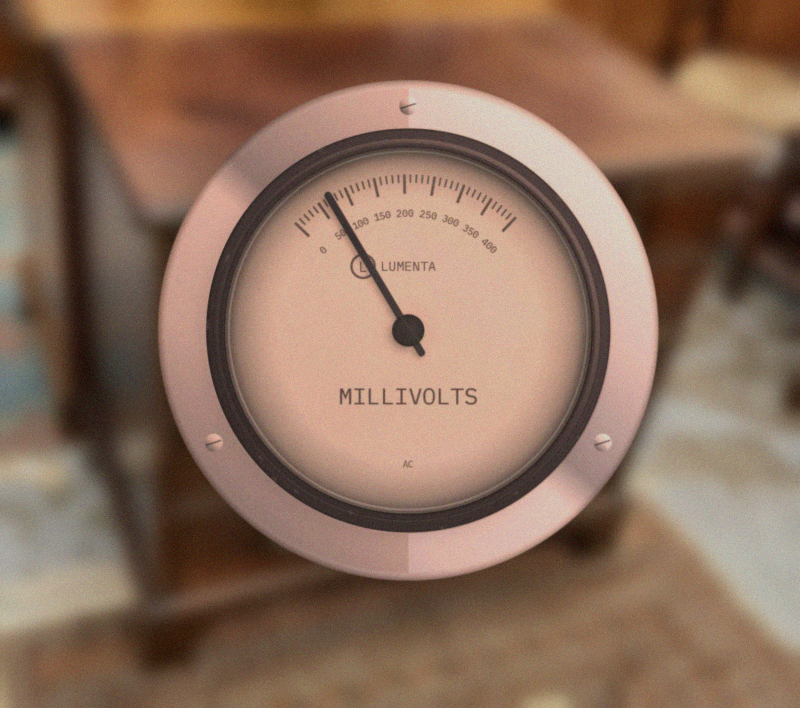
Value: value=70 unit=mV
